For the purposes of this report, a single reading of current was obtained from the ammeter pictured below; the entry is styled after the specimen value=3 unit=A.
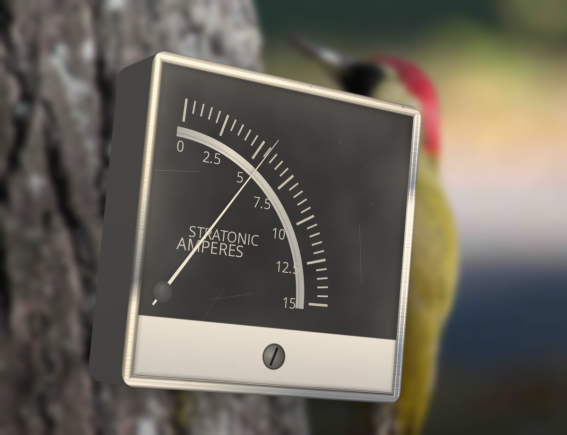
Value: value=5.5 unit=A
